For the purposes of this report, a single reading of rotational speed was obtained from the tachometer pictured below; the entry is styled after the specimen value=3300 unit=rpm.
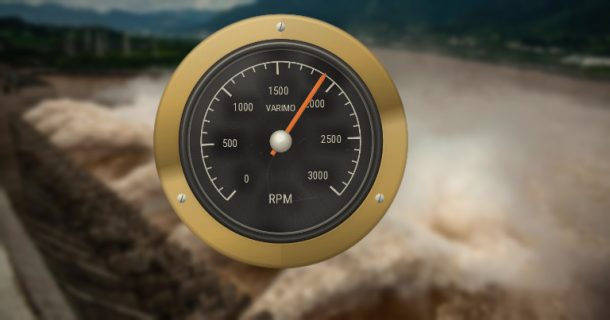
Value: value=1900 unit=rpm
